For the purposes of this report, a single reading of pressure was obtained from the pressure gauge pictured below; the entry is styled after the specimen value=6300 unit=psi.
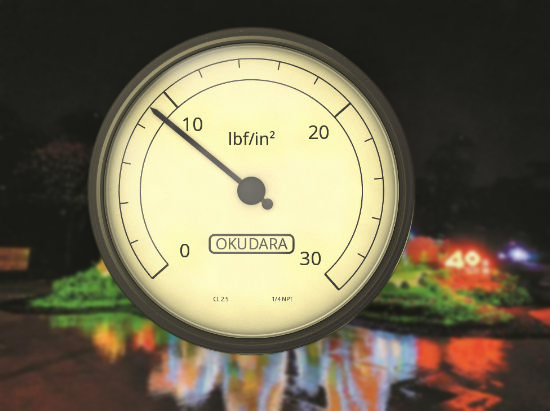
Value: value=9 unit=psi
